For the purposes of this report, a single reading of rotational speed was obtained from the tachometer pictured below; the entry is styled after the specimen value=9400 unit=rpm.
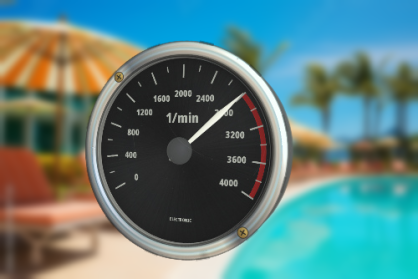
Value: value=2800 unit=rpm
